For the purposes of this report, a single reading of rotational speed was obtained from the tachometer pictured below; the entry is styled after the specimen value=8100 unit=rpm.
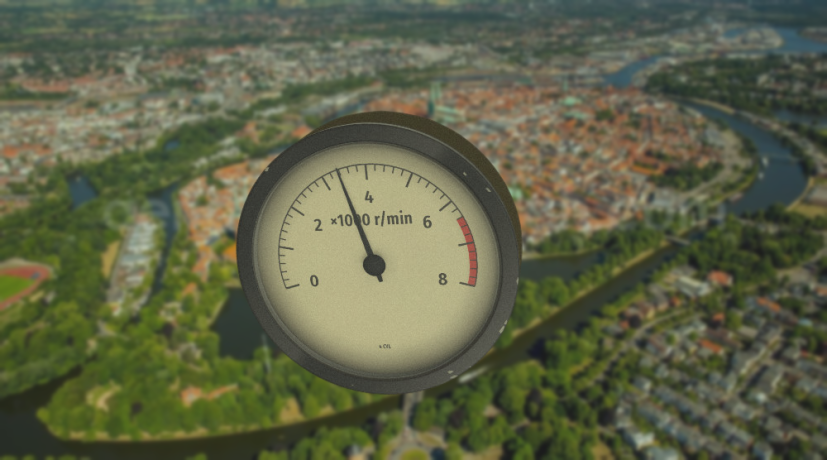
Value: value=3400 unit=rpm
